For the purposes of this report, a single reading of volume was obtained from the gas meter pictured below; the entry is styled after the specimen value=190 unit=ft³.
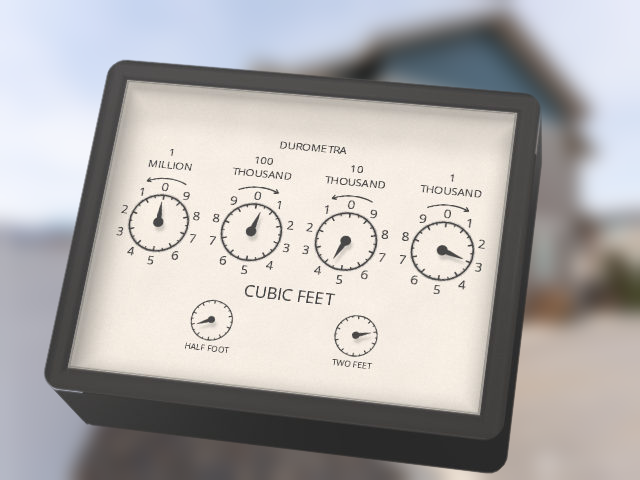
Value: value=4300 unit=ft³
